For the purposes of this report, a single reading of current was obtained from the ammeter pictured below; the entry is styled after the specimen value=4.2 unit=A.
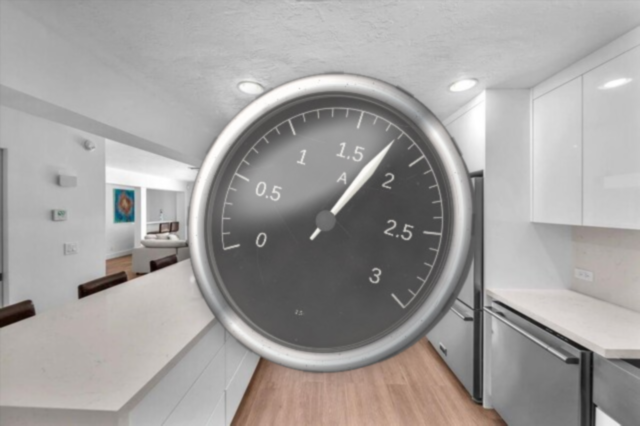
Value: value=1.8 unit=A
